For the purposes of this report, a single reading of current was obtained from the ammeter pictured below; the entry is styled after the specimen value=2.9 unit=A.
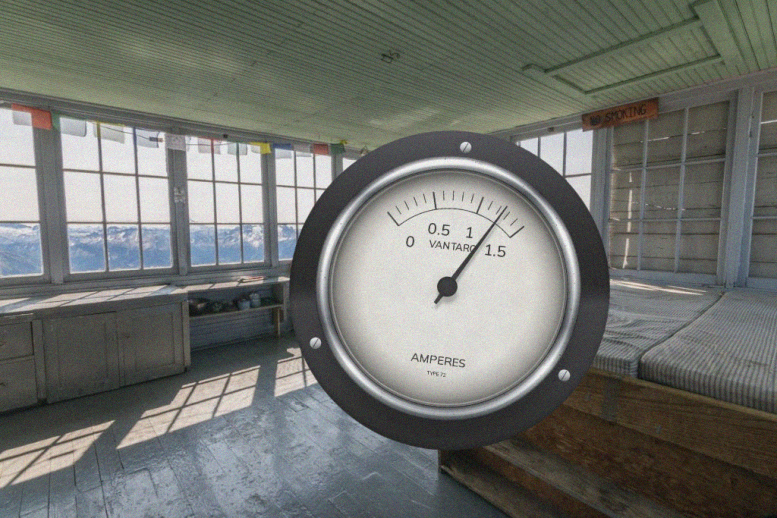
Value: value=1.25 unit=A
